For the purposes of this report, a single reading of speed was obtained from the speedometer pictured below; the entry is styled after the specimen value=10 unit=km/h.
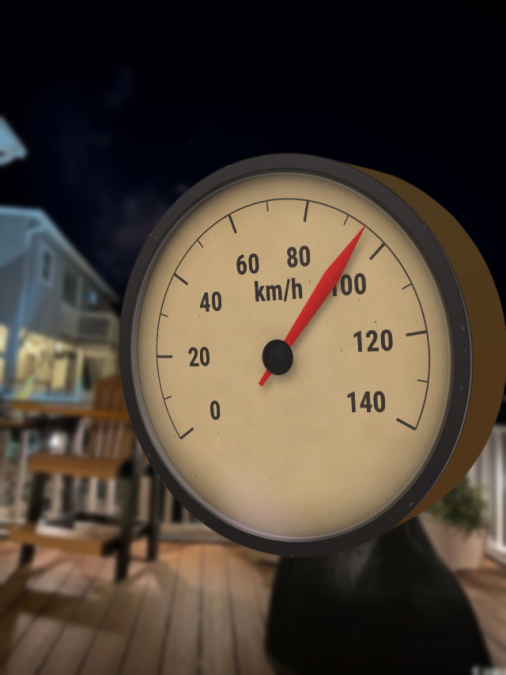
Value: value=95 unit=km/h
